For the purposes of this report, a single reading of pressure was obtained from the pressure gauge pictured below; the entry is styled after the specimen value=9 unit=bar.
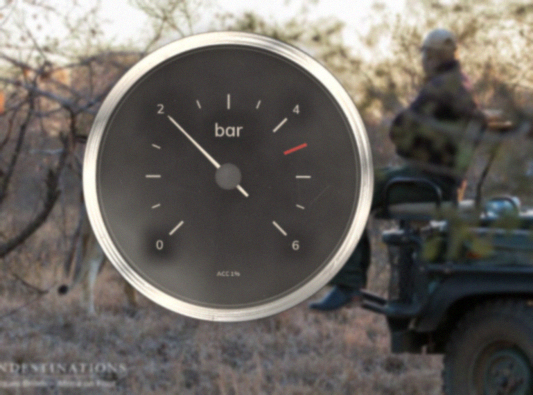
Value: value=2 unit=bar
